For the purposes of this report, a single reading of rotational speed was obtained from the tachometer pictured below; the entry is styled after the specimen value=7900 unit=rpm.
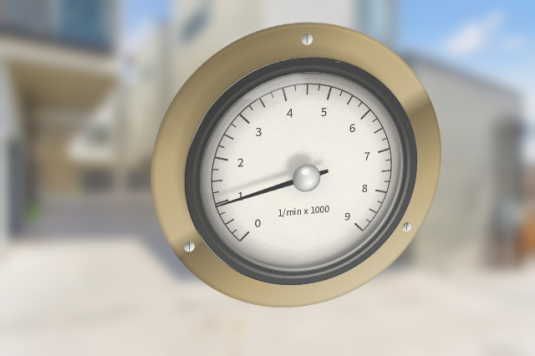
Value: value=1000 unit=rpm
